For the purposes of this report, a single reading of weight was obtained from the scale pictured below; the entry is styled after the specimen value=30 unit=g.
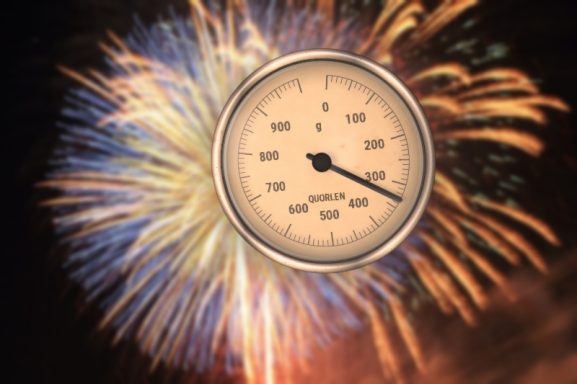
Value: value=330 unit=g
